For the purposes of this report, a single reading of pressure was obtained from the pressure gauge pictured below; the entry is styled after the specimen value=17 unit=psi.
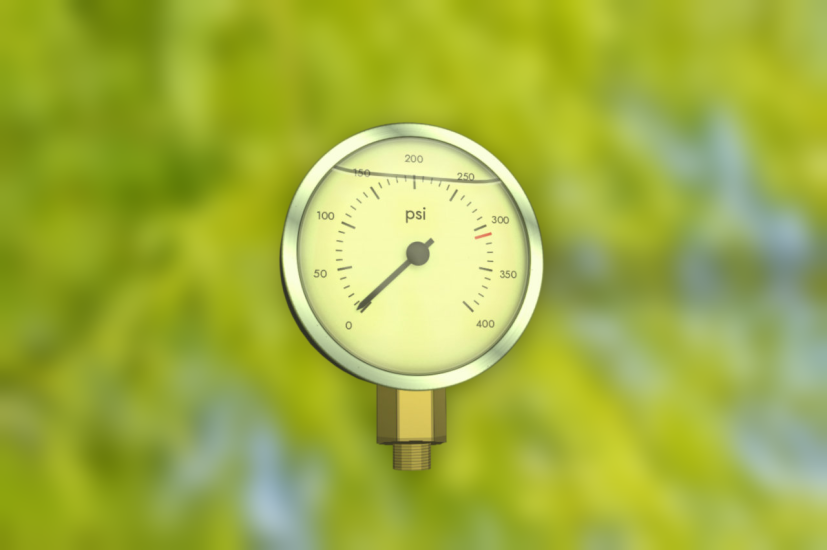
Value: value=5 unit=psi
